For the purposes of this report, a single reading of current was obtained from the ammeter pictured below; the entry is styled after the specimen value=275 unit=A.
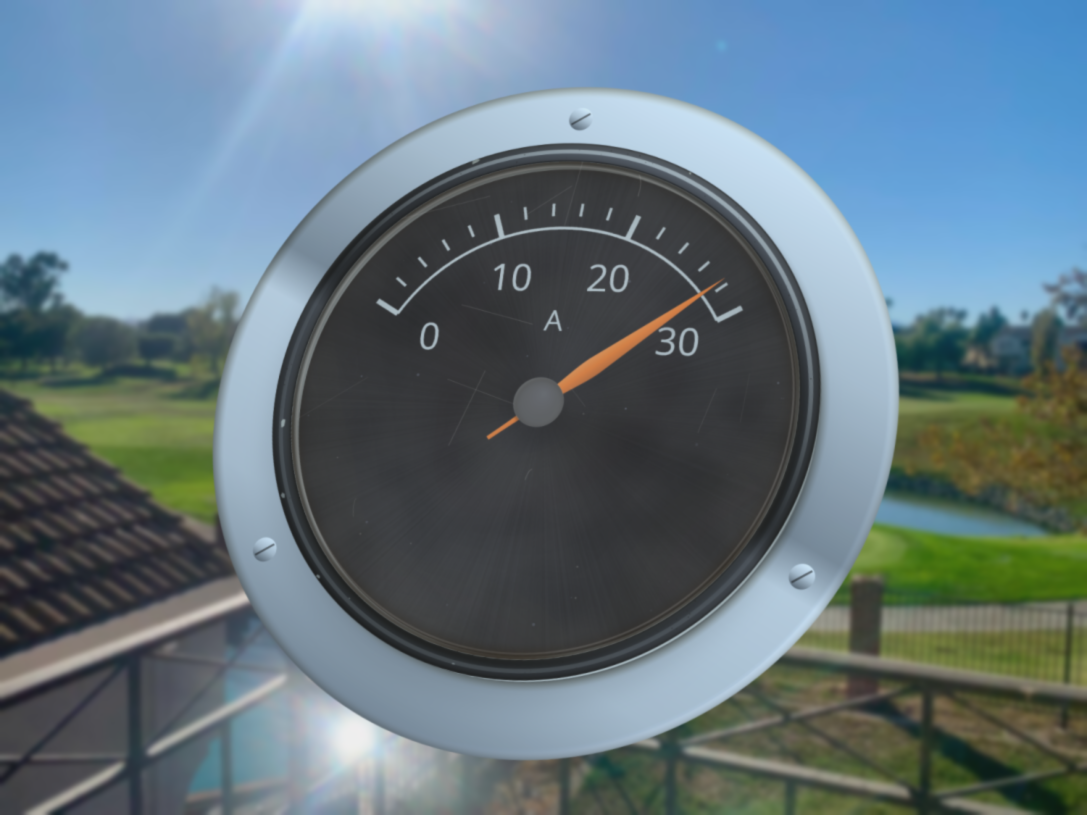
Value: value=28 unit=A
